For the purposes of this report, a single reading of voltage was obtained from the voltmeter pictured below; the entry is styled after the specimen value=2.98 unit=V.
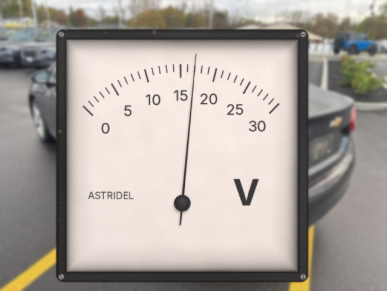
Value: value=17 unit=V
